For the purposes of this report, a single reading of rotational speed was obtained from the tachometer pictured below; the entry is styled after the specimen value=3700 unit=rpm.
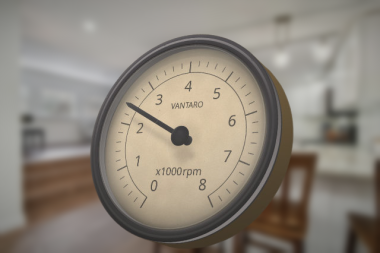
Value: value=2400 unit=rpm
